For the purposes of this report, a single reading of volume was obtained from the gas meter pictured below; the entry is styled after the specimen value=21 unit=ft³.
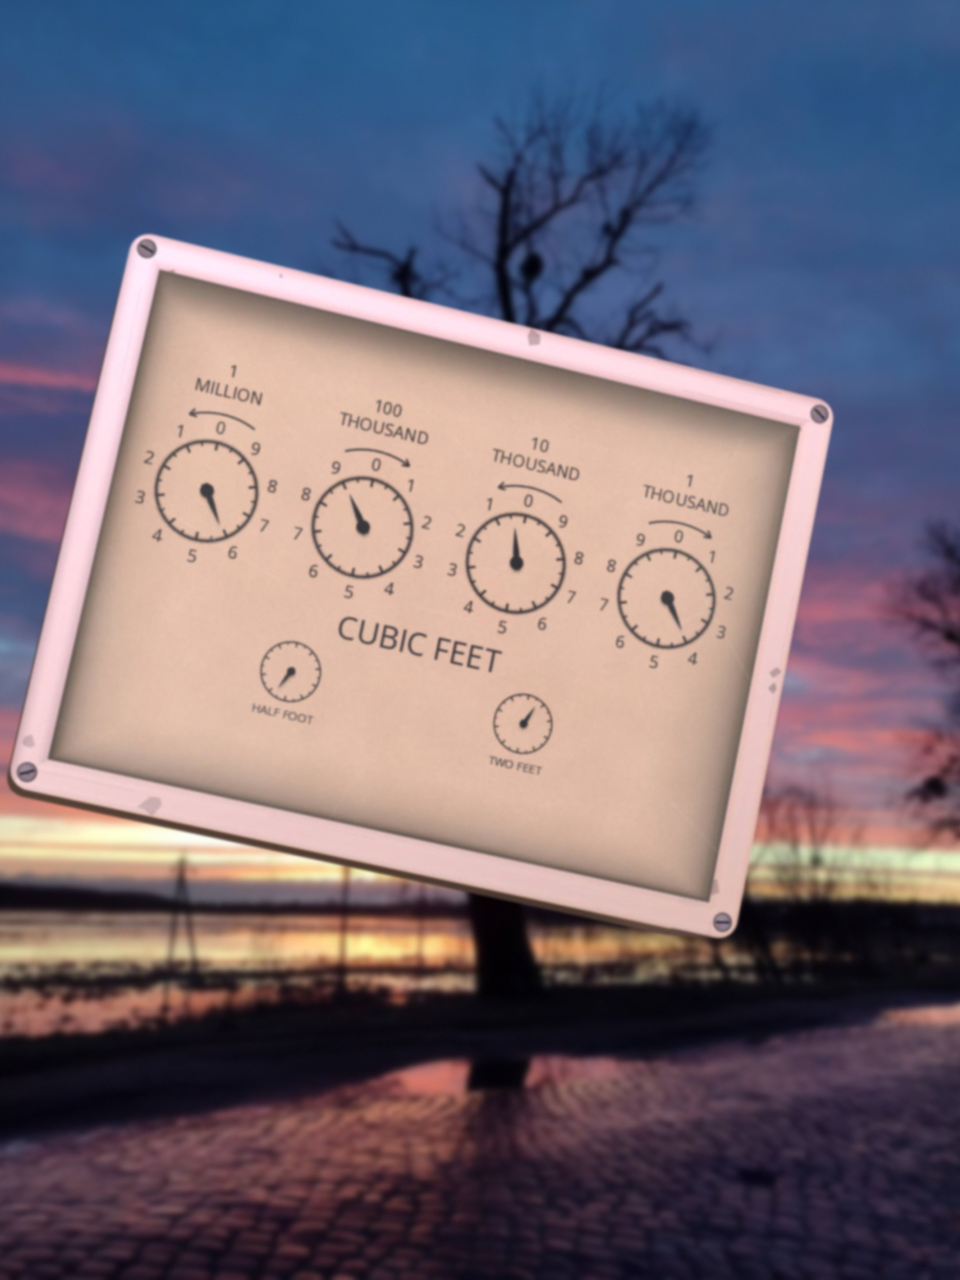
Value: value=590400 unit=ft³
